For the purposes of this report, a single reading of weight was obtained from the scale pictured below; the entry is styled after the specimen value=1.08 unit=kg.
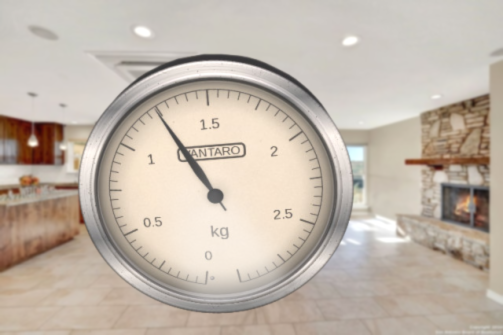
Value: value=1.25 unit=kg
